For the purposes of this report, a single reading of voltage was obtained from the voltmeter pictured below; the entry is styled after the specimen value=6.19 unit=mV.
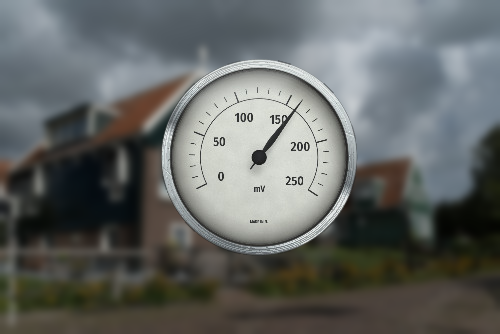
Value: value=160 unit=mV
